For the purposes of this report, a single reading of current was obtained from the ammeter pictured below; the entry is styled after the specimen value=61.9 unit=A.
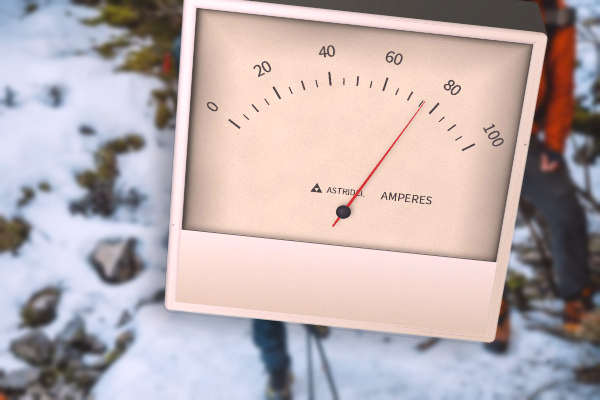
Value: value=75 unit=A
